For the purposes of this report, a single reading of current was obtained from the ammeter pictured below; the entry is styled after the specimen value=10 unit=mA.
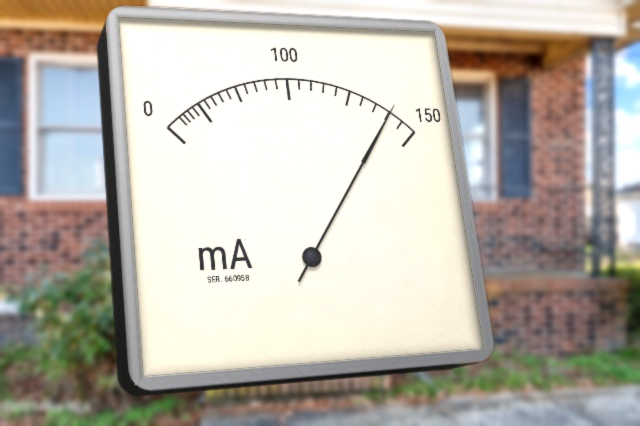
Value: value=140 unit=mA
